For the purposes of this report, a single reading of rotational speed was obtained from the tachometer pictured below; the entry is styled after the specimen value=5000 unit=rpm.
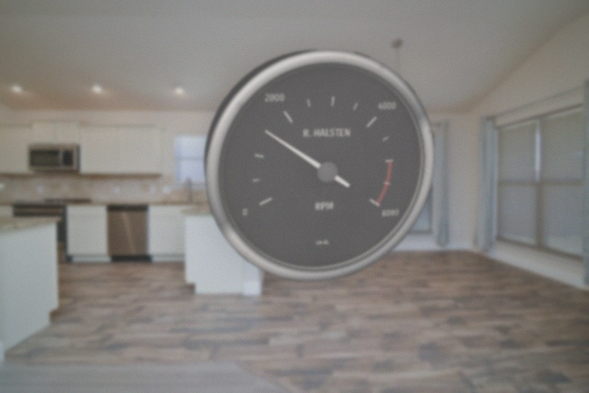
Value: value=1500 unit=rpm
